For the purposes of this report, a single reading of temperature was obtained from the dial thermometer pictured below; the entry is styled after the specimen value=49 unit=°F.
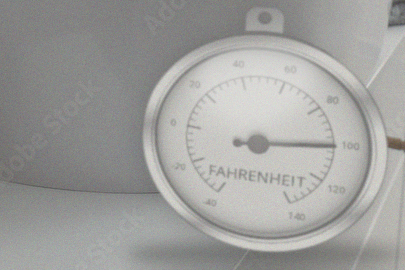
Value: value=100 unit=°F
